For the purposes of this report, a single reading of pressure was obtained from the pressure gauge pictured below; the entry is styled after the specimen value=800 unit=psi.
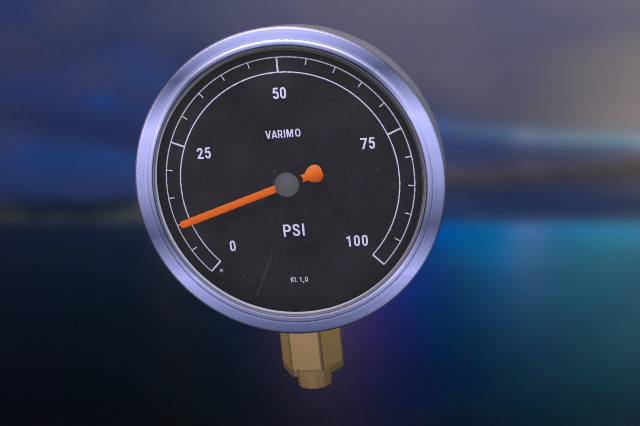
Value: value=10 unit=psi
